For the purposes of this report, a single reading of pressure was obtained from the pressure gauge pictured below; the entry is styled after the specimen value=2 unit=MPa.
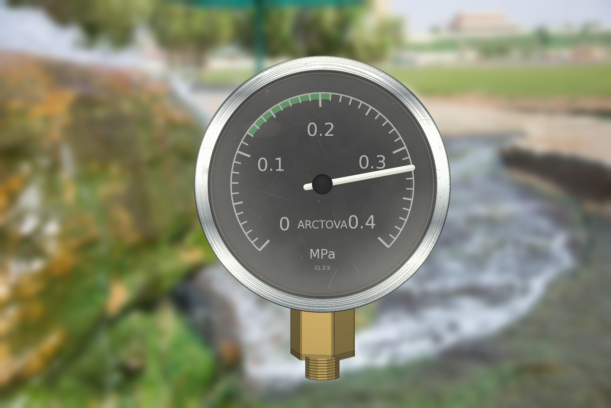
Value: value=0.32 unit=MPa
